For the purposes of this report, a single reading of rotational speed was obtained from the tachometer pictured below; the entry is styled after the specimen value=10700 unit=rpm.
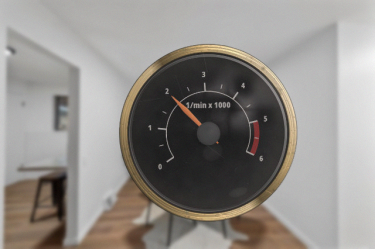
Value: value=2000 unit=rpm
